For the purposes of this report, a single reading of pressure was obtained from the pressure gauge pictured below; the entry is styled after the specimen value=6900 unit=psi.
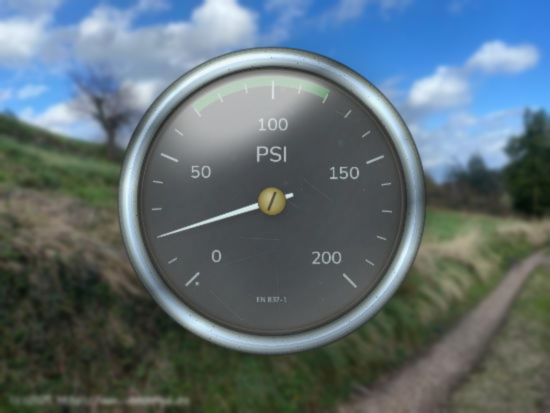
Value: value=20 unit=psi
